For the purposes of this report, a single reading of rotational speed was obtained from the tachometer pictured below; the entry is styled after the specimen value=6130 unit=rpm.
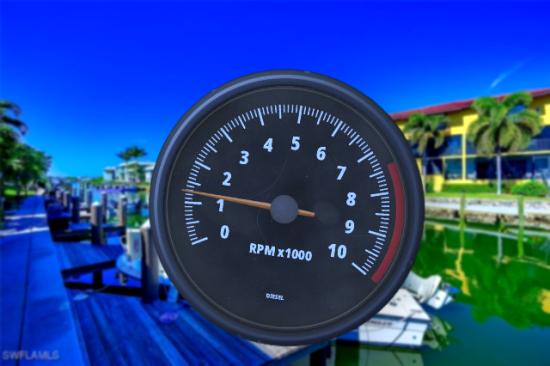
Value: value=1300 unit=rpm
